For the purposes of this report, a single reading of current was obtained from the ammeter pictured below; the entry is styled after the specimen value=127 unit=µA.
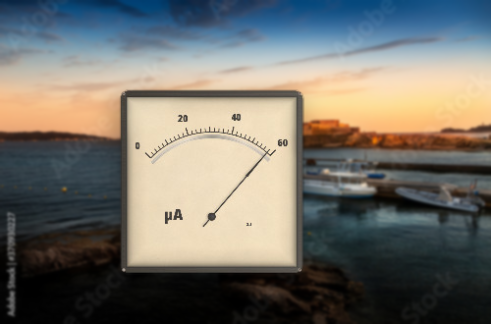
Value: value=58 unit=µA
